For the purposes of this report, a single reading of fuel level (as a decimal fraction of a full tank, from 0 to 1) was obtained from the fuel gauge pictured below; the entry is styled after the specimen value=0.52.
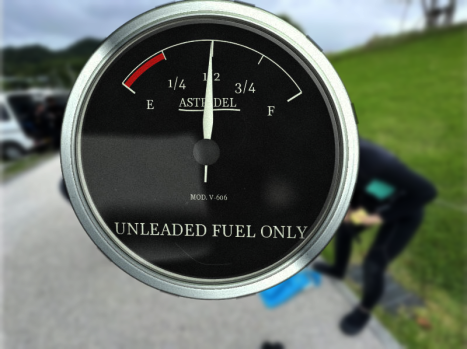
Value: value=0.5
